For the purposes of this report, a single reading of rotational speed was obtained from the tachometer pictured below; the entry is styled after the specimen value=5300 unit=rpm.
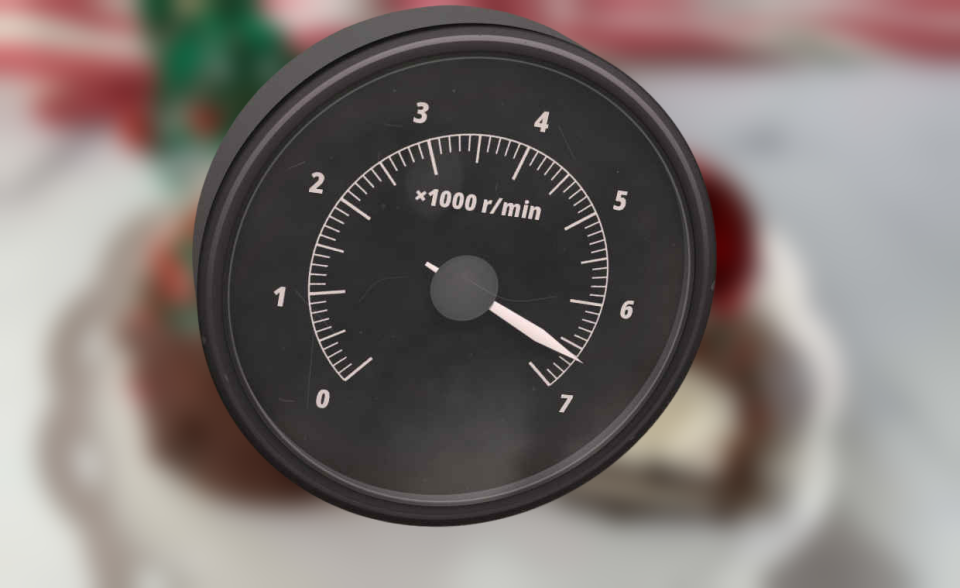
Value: value=6600 unit=rpm
